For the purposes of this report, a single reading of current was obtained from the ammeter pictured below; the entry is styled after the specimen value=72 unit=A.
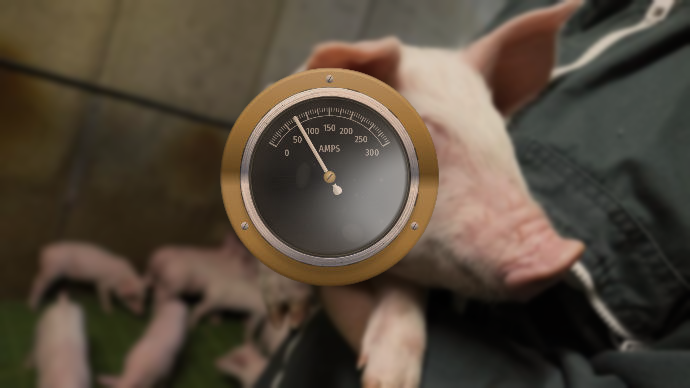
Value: value=75 unit=A
